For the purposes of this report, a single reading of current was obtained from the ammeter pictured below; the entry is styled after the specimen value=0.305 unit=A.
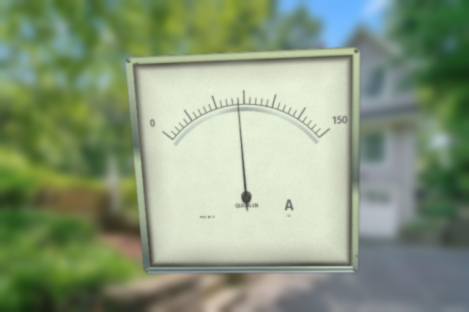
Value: value=70 unit=A
